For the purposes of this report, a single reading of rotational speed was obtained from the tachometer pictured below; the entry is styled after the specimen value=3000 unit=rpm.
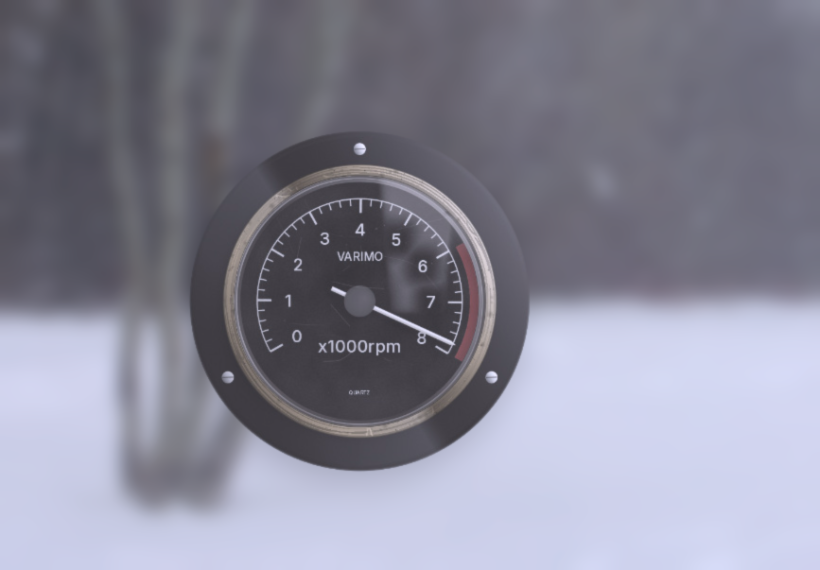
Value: value=7800 unit=rpm
